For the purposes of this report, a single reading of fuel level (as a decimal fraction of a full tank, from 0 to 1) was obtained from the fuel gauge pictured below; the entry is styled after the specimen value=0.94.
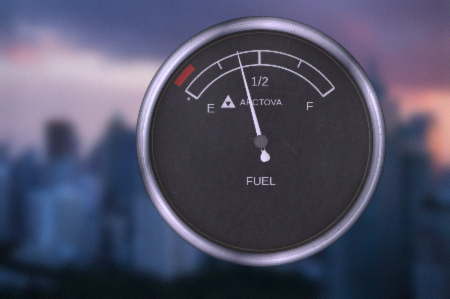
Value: value=0.375
